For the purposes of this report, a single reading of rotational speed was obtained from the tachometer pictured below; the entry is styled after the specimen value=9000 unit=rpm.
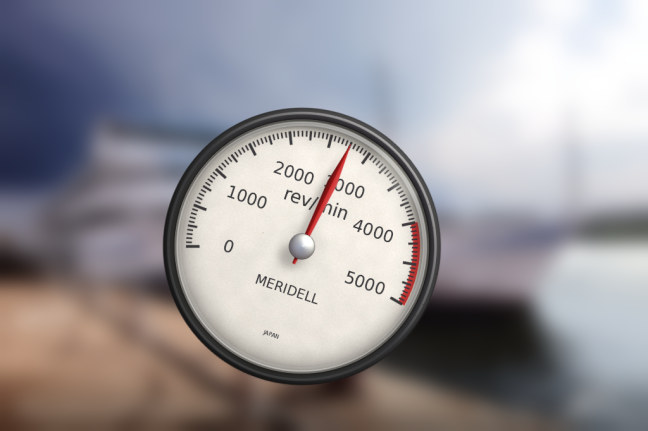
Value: value=2750 unit=rpm
